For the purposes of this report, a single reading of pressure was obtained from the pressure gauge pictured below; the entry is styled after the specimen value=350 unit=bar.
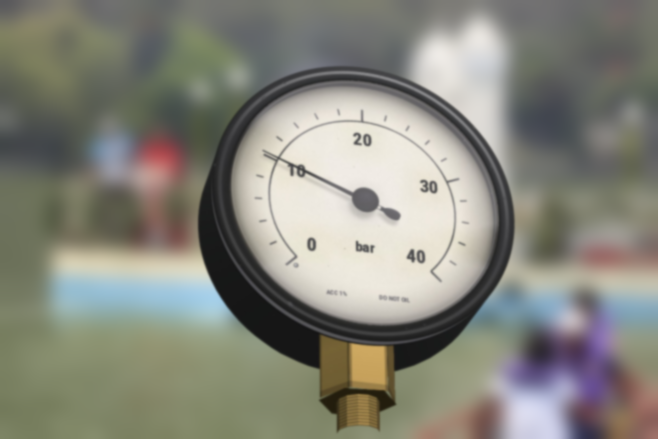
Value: value=10 unit=bar
